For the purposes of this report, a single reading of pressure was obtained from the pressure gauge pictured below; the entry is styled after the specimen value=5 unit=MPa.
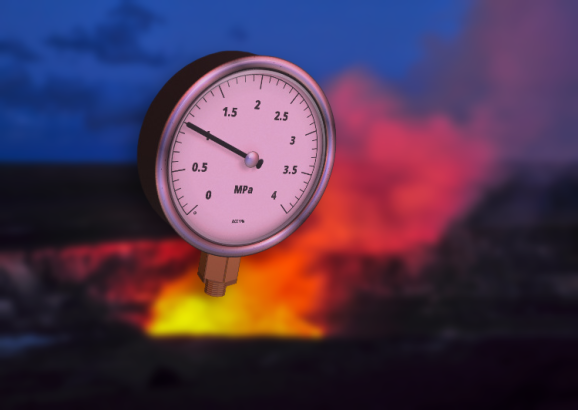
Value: value=1 unit=MPa
